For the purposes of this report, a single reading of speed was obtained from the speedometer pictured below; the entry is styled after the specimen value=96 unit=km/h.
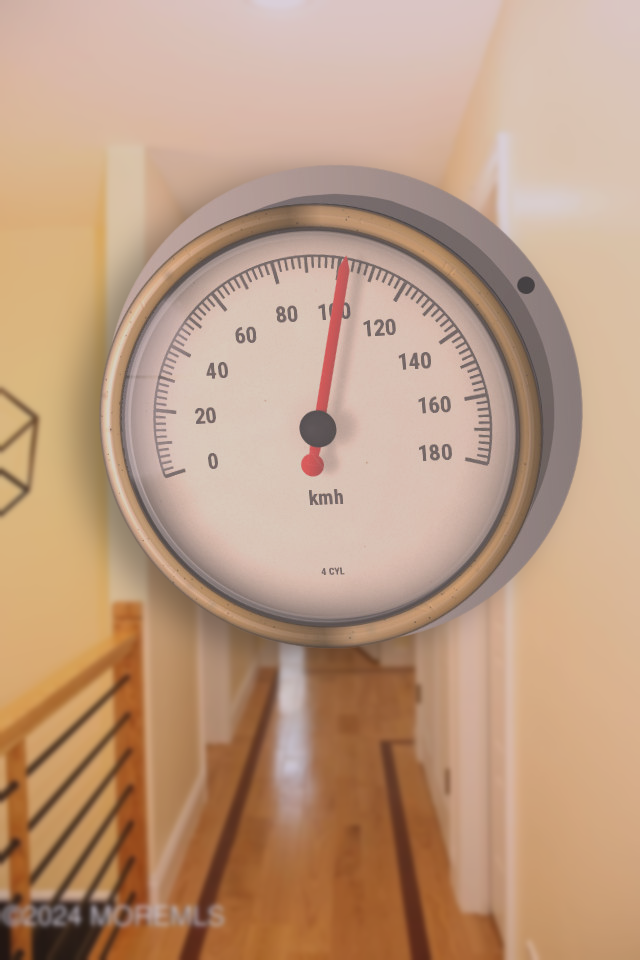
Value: value=102 unit=km/h
